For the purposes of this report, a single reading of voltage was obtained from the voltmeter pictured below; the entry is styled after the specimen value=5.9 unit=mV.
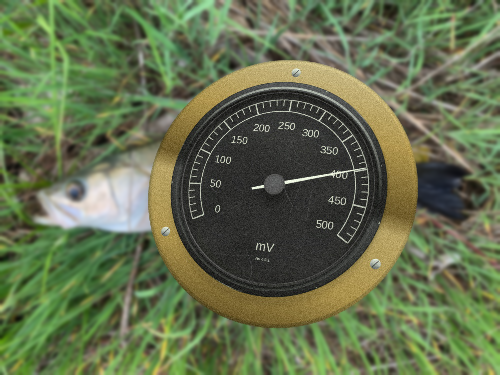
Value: value=400 unit=mV
